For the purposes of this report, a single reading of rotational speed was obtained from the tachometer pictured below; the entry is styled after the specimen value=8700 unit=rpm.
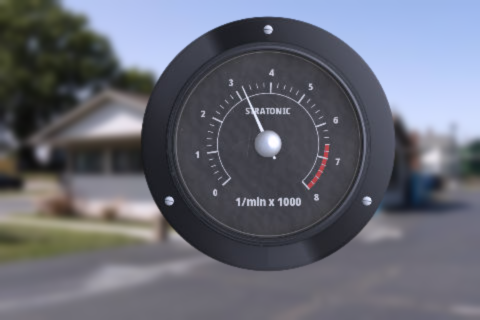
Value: value=3200 unit=rpm
